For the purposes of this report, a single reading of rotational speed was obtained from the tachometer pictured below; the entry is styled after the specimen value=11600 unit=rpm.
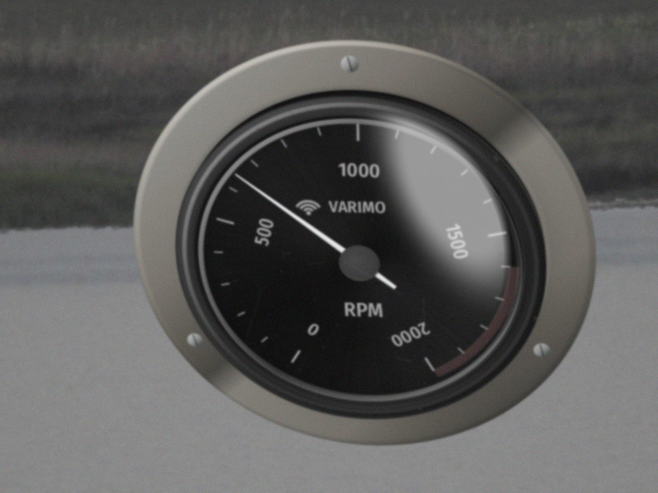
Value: value=650 unit=rpm
